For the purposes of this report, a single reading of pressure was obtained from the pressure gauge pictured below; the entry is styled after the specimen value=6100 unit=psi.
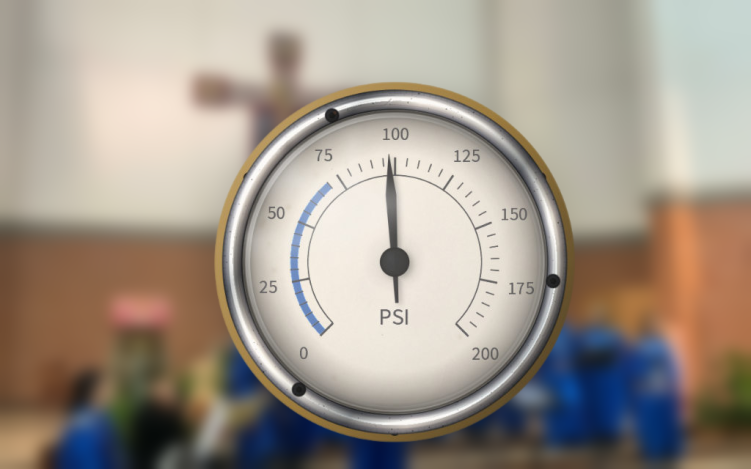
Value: value=97.5 unit=psi
